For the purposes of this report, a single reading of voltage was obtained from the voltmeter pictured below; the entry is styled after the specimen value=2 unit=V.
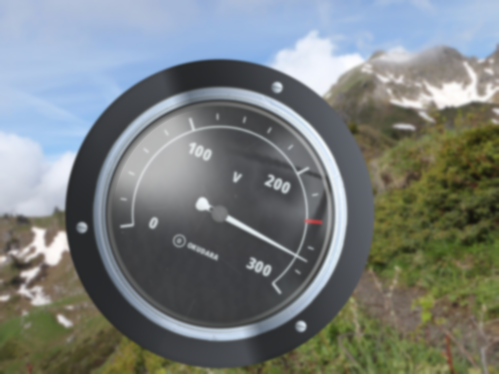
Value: value=270 unit=V
